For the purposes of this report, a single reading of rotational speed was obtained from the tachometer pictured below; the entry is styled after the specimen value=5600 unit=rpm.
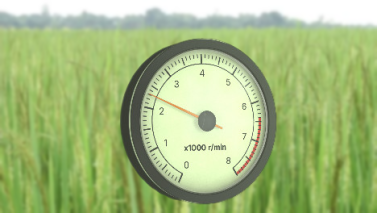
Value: value=2300 unit=rpm
